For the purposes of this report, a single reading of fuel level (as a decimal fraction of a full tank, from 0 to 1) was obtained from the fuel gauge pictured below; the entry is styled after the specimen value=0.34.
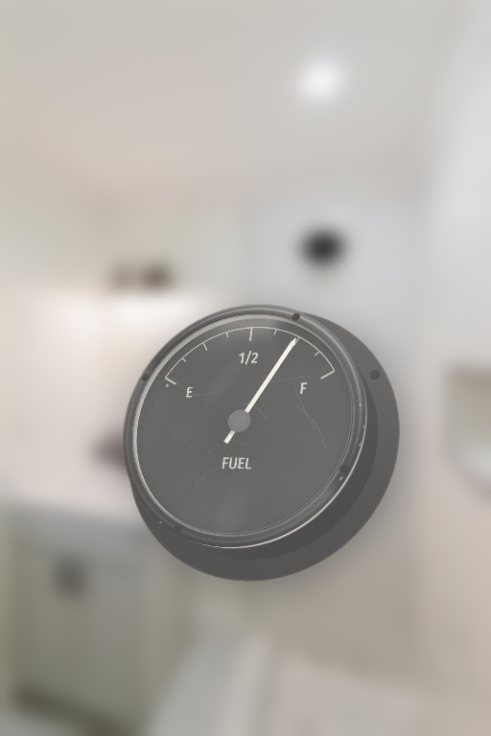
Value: value=0.75
